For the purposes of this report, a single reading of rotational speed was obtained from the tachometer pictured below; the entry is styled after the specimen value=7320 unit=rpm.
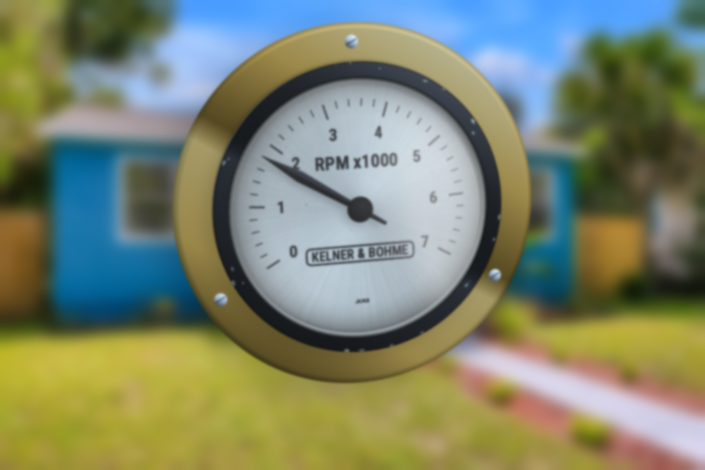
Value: value=1800 unit=rpm
